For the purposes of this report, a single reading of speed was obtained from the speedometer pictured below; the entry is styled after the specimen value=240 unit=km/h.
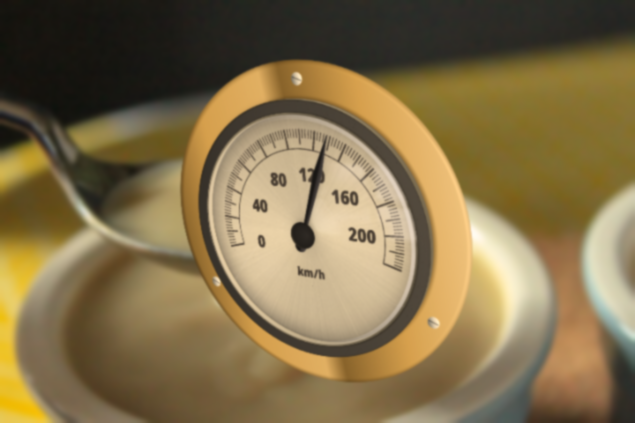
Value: value=130 unit=km/h
